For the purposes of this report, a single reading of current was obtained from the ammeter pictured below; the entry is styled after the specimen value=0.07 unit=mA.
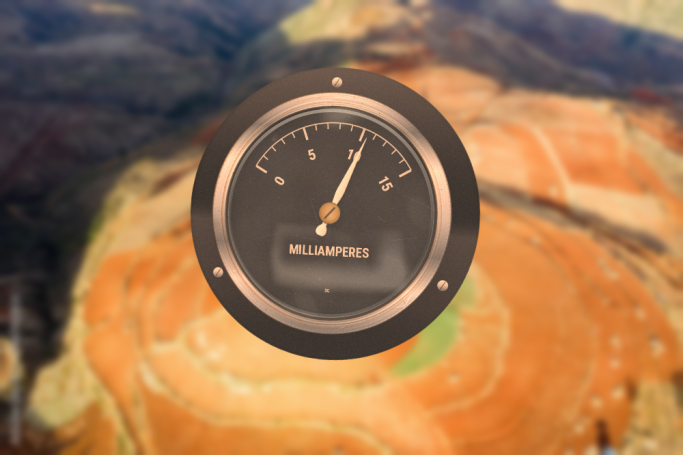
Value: value=10.5 unit=mA
